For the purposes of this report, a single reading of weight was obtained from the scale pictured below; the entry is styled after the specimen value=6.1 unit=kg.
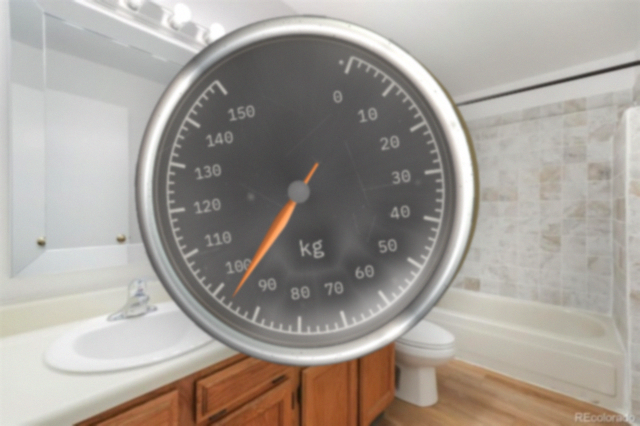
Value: value=96 unit=kg
